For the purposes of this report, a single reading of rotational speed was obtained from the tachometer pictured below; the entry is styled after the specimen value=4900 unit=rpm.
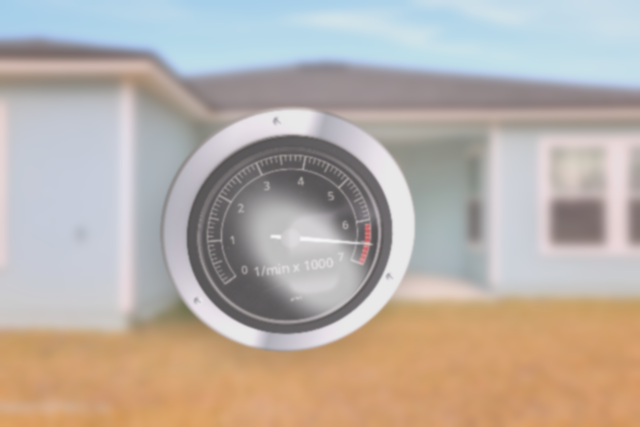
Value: value=6500 unit=rpm
